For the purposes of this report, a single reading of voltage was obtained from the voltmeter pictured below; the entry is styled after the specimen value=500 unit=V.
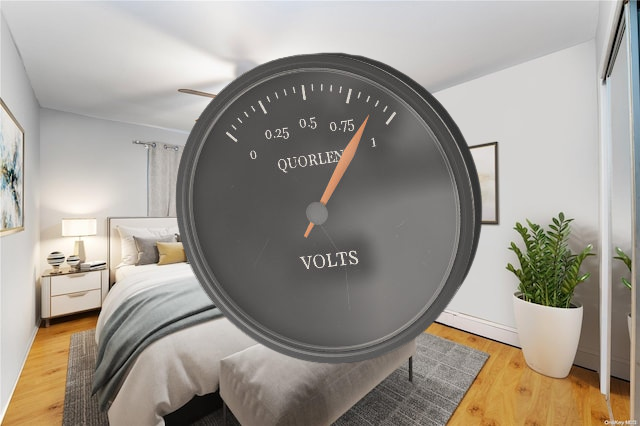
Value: value=0.9 unit=V
